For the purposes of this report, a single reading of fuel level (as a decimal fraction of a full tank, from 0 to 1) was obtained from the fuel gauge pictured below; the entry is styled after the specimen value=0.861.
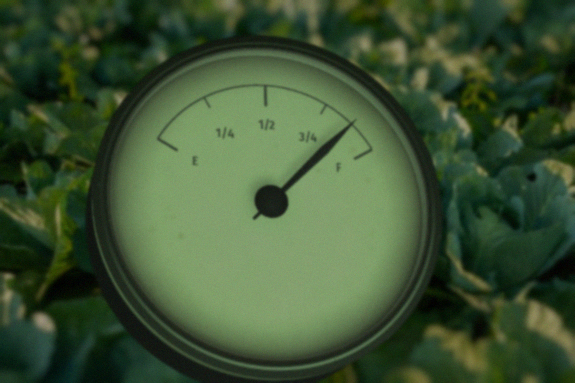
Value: value=0.875
